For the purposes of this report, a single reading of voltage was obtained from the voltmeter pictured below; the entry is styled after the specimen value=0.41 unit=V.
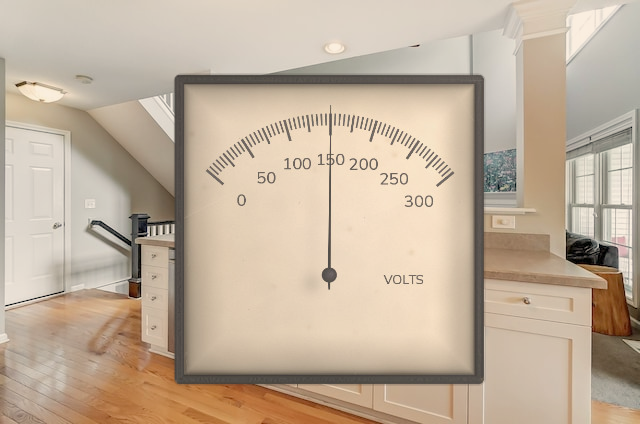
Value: value=150 unit=V
